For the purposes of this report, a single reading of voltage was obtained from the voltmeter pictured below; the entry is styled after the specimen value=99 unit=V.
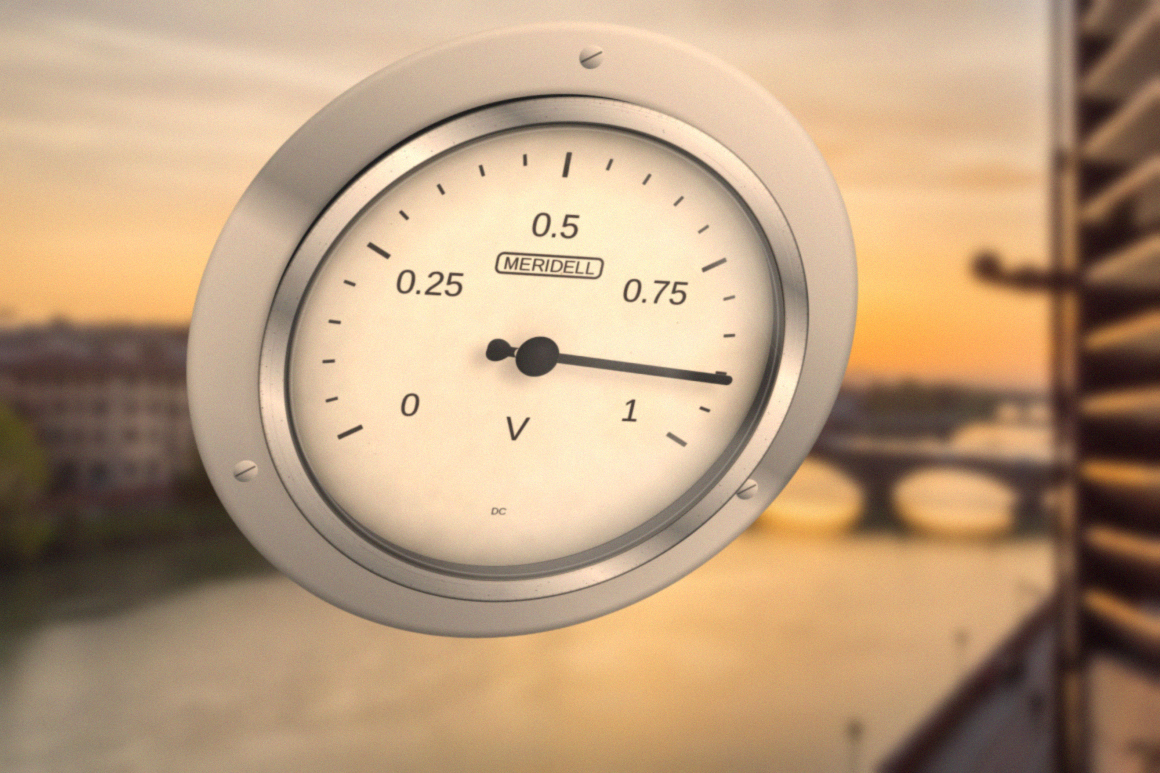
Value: value=0.9 unit=V
